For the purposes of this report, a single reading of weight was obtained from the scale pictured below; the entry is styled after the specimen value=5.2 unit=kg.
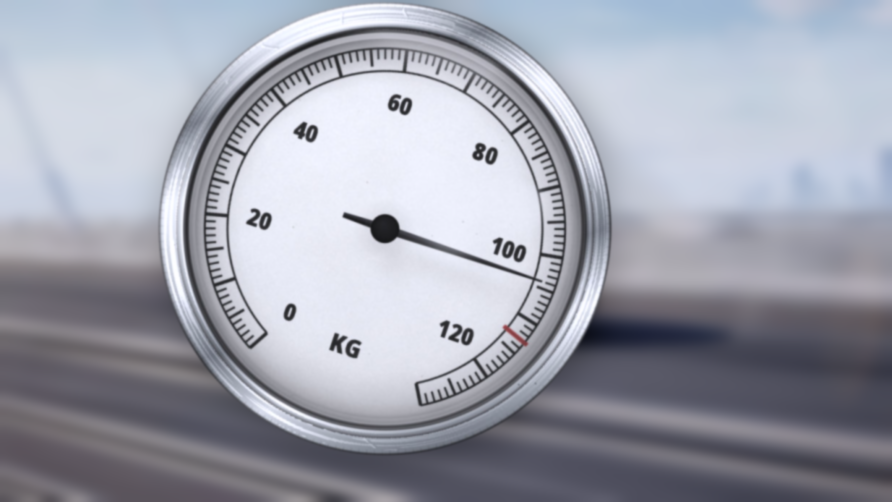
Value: value=104 unit=kg
